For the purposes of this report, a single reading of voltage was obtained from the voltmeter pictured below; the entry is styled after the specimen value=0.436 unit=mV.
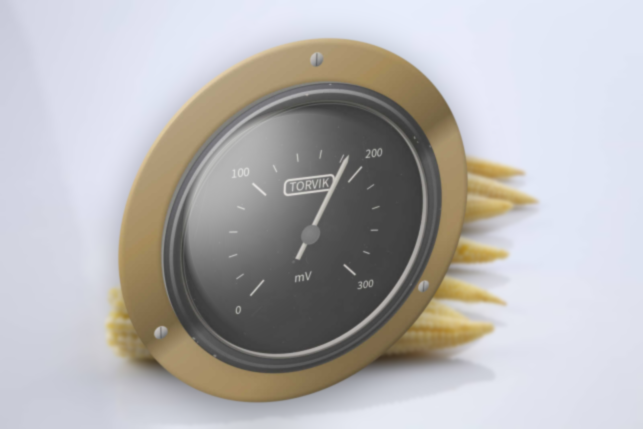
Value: value=180 unit=mV
